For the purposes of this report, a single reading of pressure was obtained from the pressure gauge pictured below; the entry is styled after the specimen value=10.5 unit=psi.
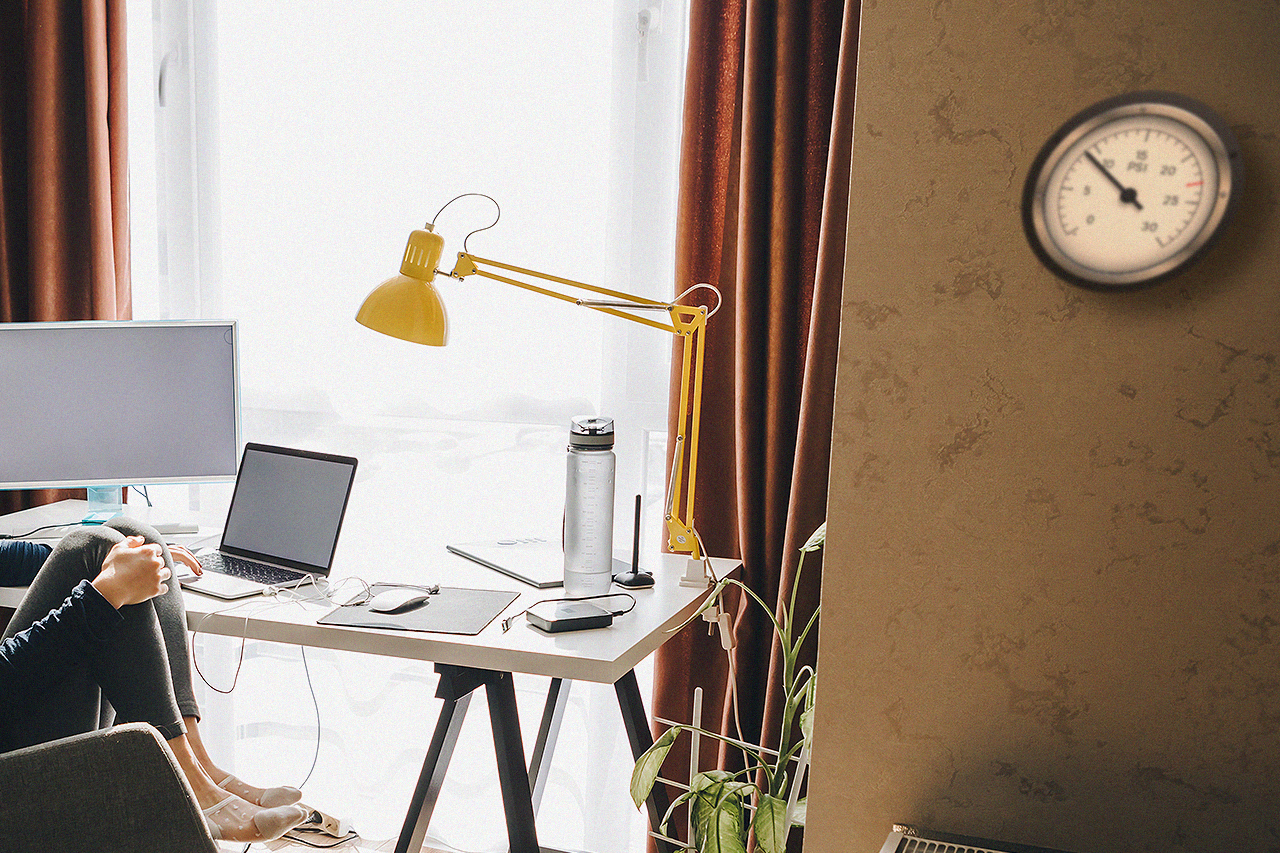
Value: value=9 unit=psi
